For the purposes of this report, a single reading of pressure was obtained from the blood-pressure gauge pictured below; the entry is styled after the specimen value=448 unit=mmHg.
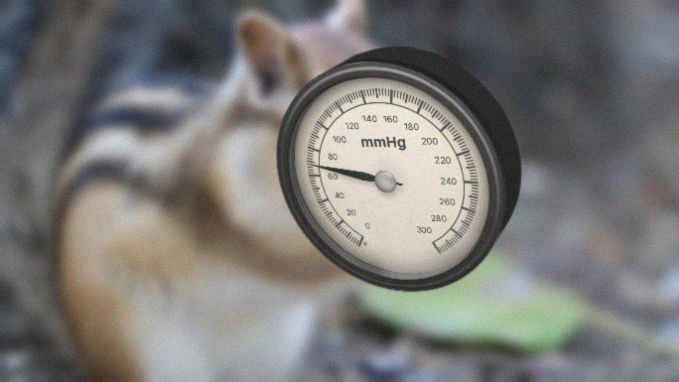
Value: value=70 unit=mmHg
